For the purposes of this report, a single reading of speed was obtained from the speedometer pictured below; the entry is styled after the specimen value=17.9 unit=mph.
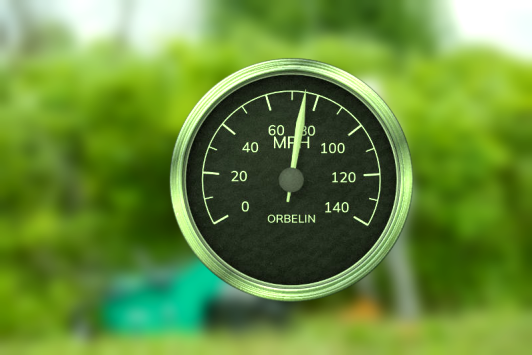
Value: value=75 unit=mph
